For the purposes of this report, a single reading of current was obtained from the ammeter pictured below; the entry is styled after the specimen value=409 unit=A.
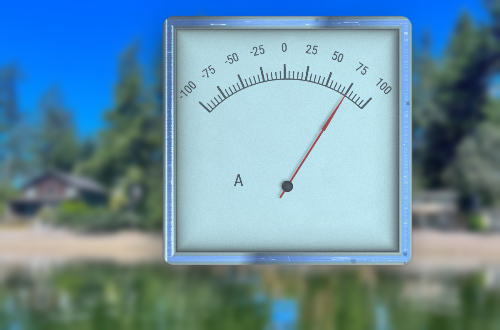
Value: value=75 unit=A
